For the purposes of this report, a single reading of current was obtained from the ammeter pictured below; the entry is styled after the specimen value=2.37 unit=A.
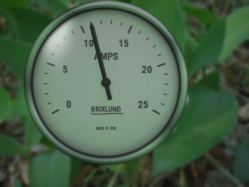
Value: value=11 unit=A
